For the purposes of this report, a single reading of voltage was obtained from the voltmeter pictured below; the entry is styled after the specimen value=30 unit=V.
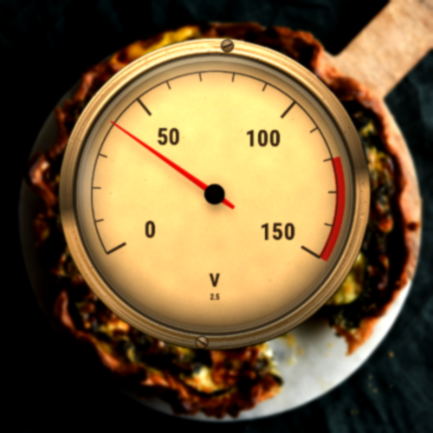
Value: value=40 unit=V
